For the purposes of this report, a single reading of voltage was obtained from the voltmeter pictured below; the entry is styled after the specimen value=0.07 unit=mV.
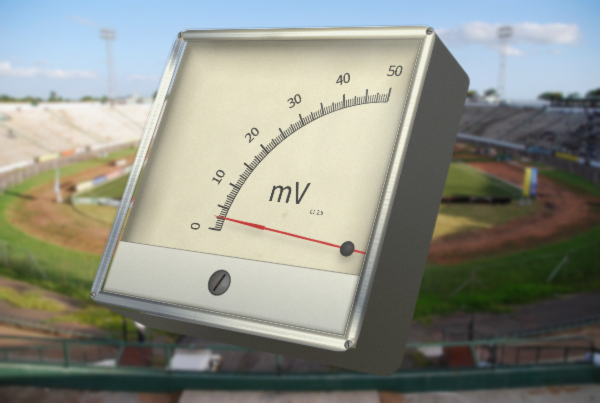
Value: value=2.5 unit=mV
